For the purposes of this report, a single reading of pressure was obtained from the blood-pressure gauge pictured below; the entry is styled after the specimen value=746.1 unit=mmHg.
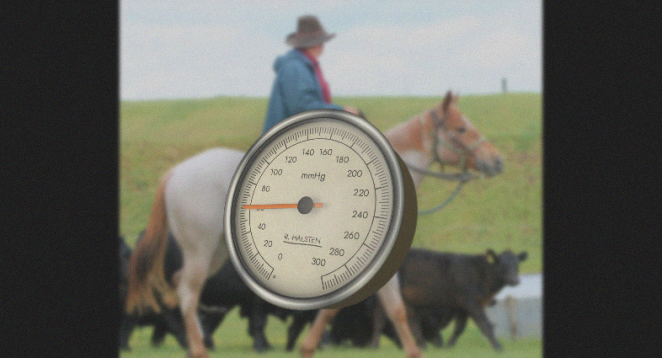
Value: value=60 unit=mmHg
